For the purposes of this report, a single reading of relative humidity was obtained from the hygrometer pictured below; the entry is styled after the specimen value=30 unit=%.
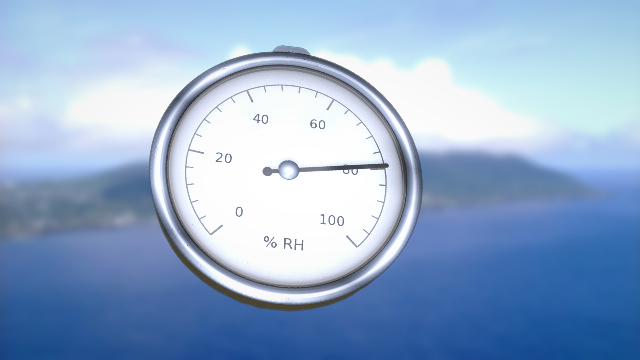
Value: value=80 unit=%
